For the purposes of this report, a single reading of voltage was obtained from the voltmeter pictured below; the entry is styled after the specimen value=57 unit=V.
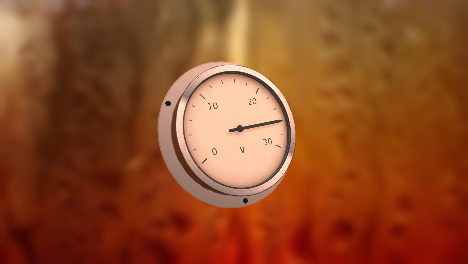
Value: value=26 unit=V
